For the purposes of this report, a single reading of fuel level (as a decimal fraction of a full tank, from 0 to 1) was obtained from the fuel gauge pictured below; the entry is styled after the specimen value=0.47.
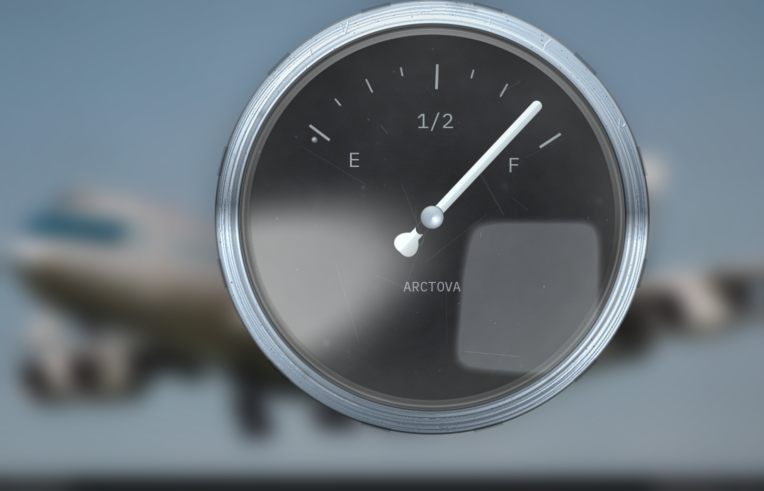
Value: value=0.875
